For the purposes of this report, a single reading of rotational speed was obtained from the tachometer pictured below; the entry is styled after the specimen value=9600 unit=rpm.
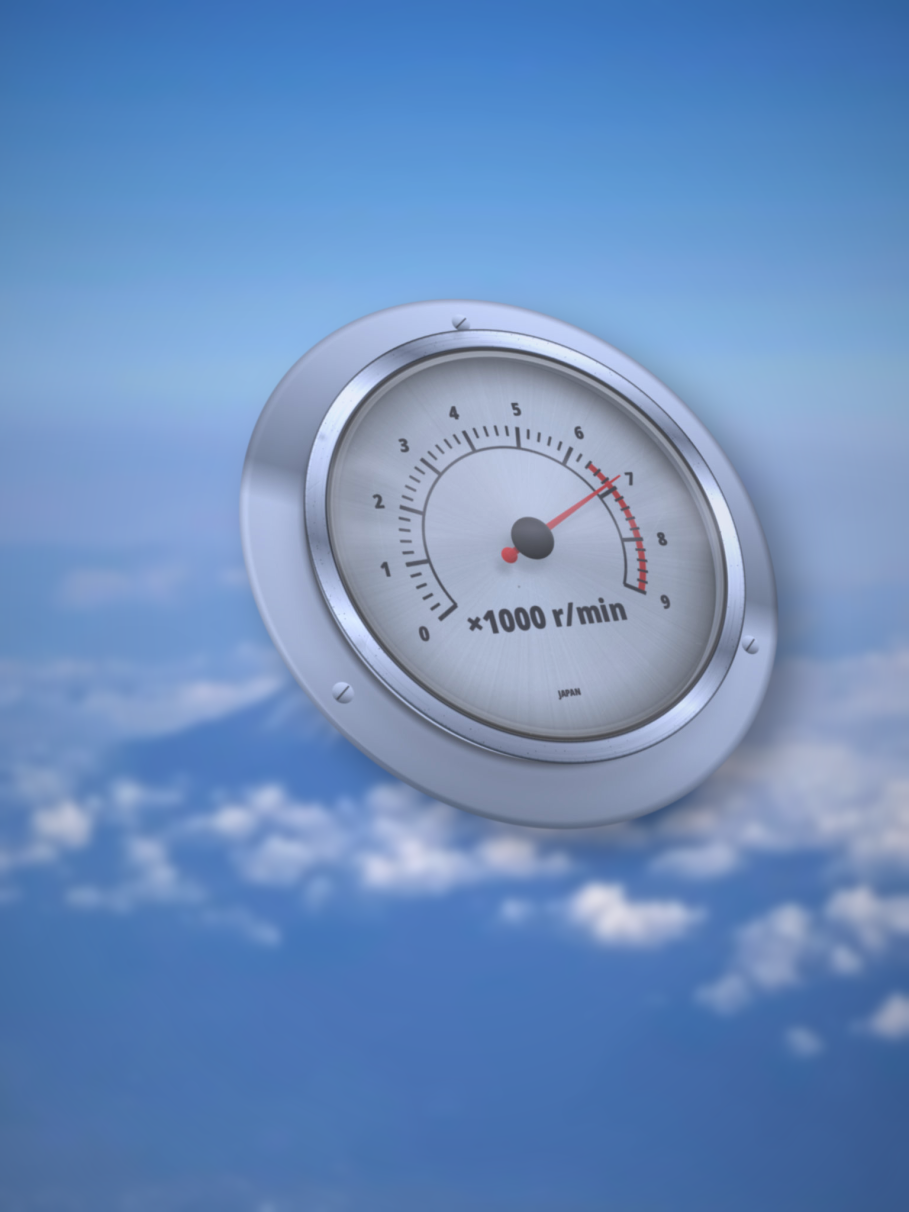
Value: value=6900 unit=rpm
